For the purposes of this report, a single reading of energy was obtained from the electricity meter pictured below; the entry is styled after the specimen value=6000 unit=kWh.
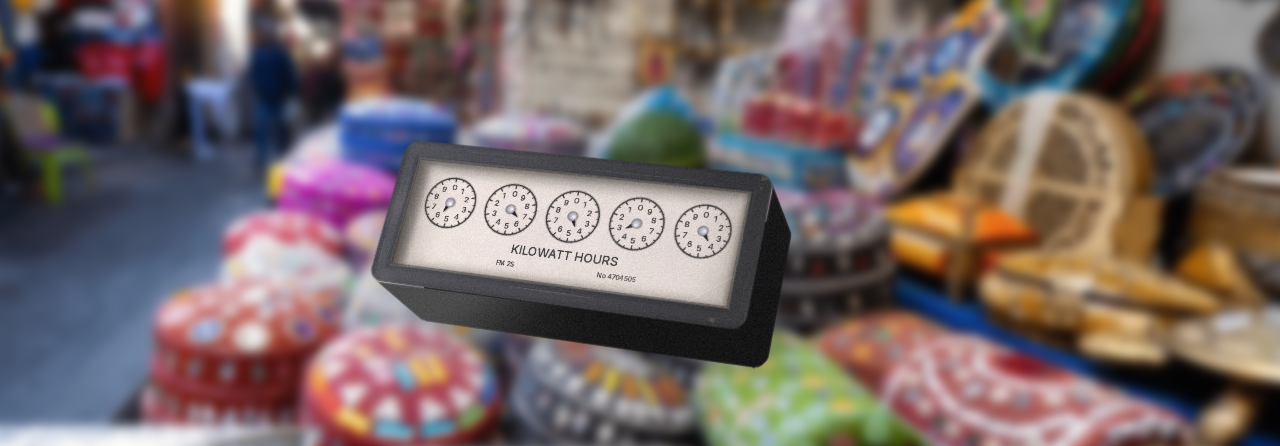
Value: value=56434 unit=kWh
